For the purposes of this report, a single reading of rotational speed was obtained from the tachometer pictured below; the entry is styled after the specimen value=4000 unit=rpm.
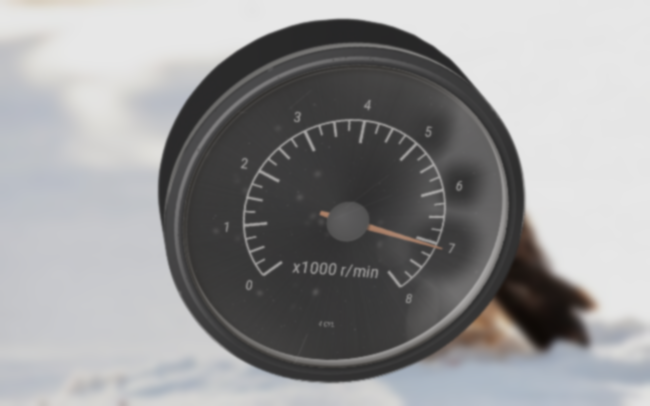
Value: value=7000 unit=rpm
